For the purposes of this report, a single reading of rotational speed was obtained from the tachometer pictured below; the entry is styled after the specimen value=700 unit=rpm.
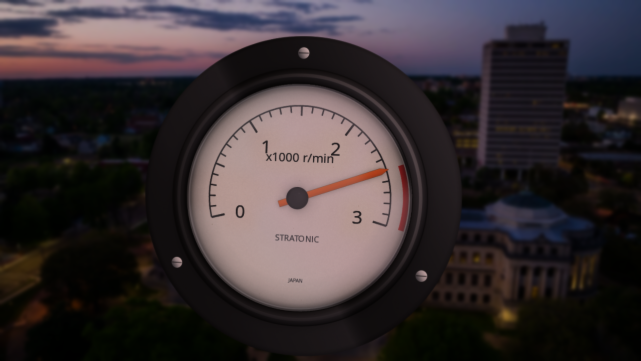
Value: value=2500 unit=rpm
